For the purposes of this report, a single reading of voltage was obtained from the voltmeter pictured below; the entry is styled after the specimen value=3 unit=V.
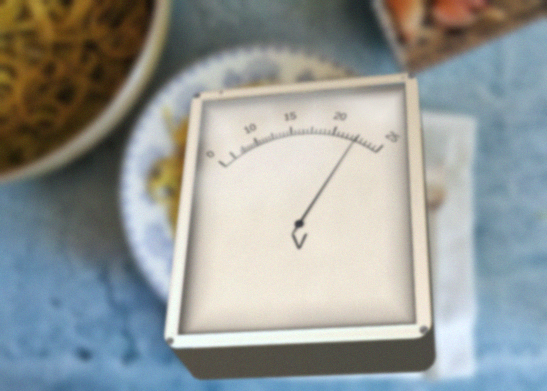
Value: value=22.5 unit=V
